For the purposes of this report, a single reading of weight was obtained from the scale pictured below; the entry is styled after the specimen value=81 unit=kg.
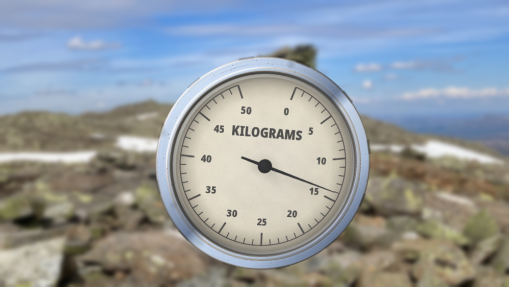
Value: value=14 unit=kg
